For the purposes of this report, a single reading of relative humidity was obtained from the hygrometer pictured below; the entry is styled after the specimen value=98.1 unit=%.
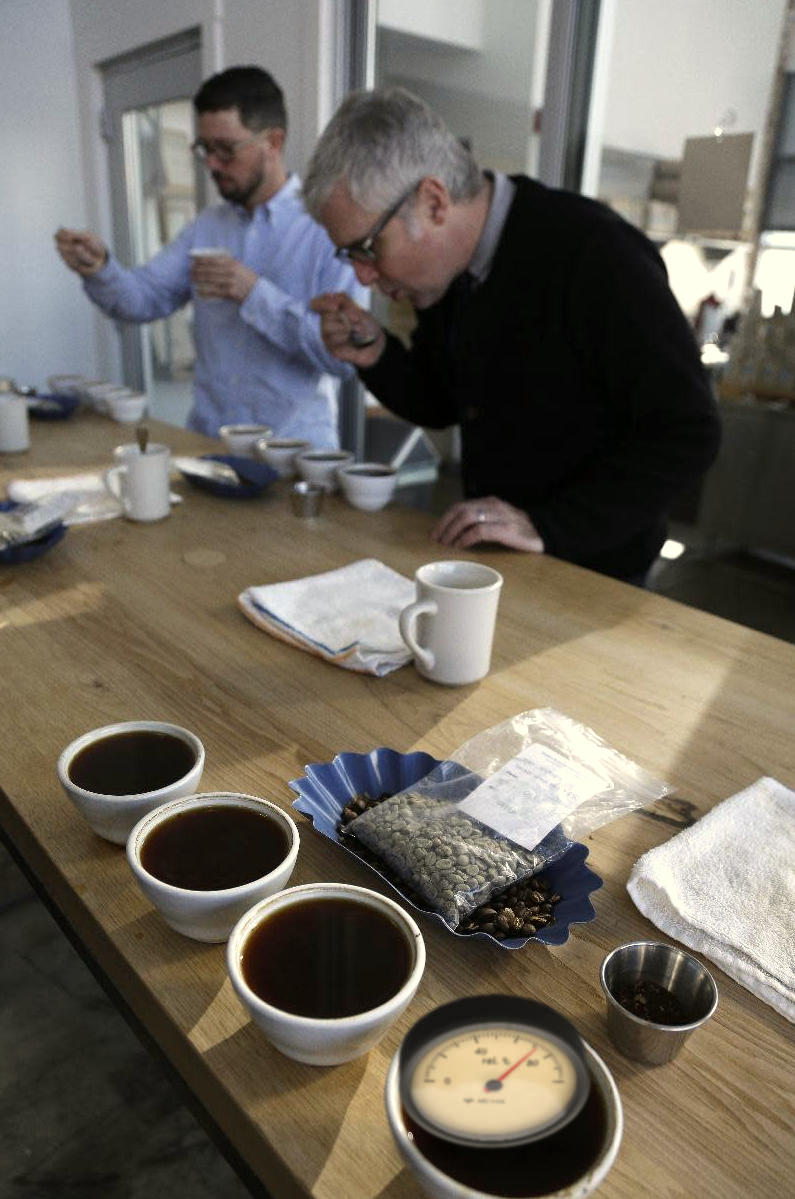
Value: value=70 unit=%
